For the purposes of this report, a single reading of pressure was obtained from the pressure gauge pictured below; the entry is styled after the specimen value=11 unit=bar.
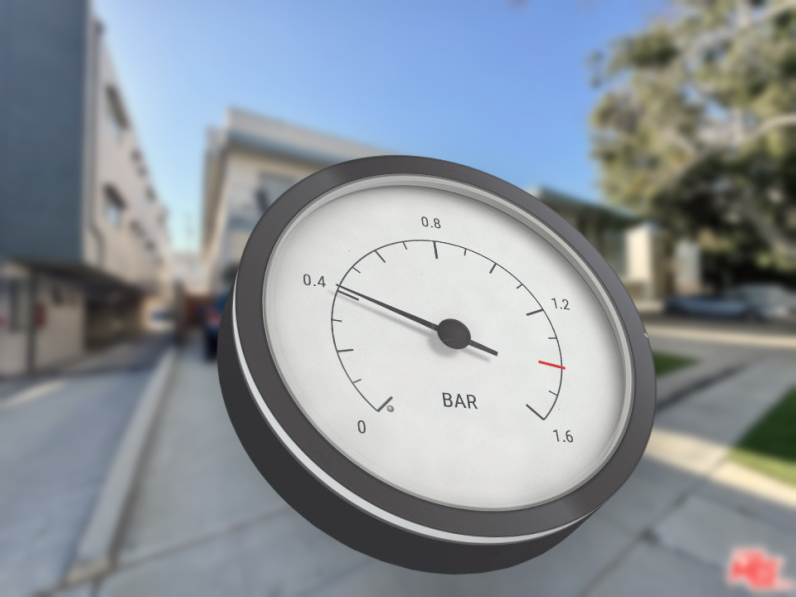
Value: value=0.4 unit=bar
